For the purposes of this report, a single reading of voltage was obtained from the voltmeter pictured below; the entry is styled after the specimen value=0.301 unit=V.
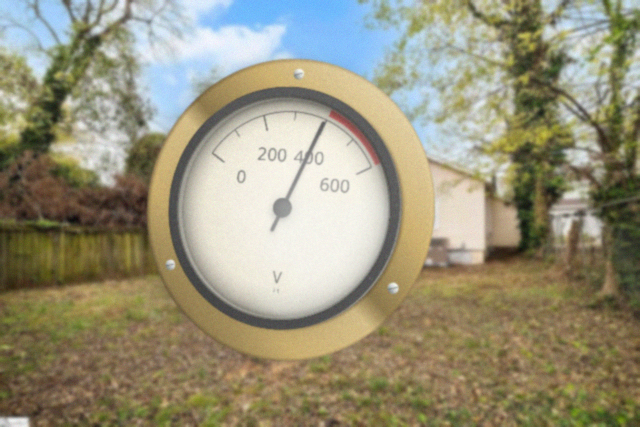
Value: value=400 unit=V
